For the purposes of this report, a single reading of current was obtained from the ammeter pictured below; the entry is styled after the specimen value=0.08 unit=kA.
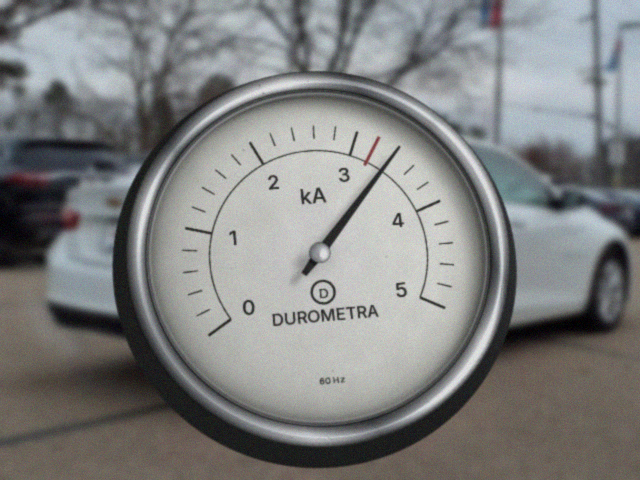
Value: value=3.4 unit=kA
